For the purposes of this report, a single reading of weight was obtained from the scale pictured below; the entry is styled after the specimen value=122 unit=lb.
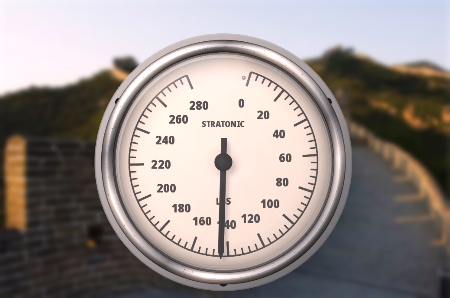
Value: value=144 unit=lb
